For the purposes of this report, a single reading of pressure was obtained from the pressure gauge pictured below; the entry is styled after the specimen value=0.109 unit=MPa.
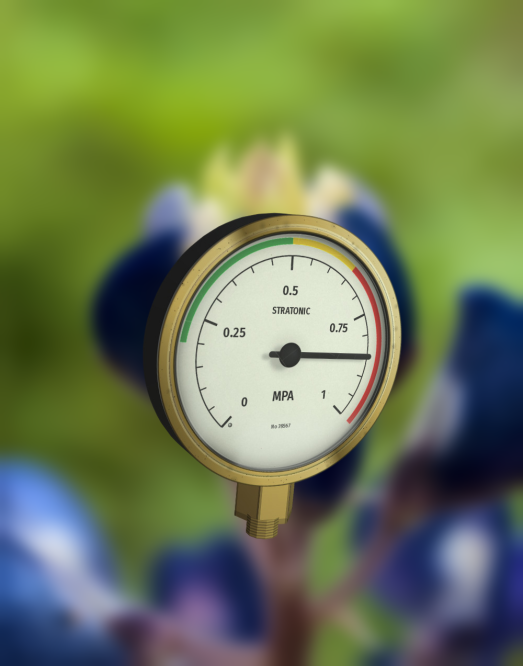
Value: value=0.85 unit=MPa
